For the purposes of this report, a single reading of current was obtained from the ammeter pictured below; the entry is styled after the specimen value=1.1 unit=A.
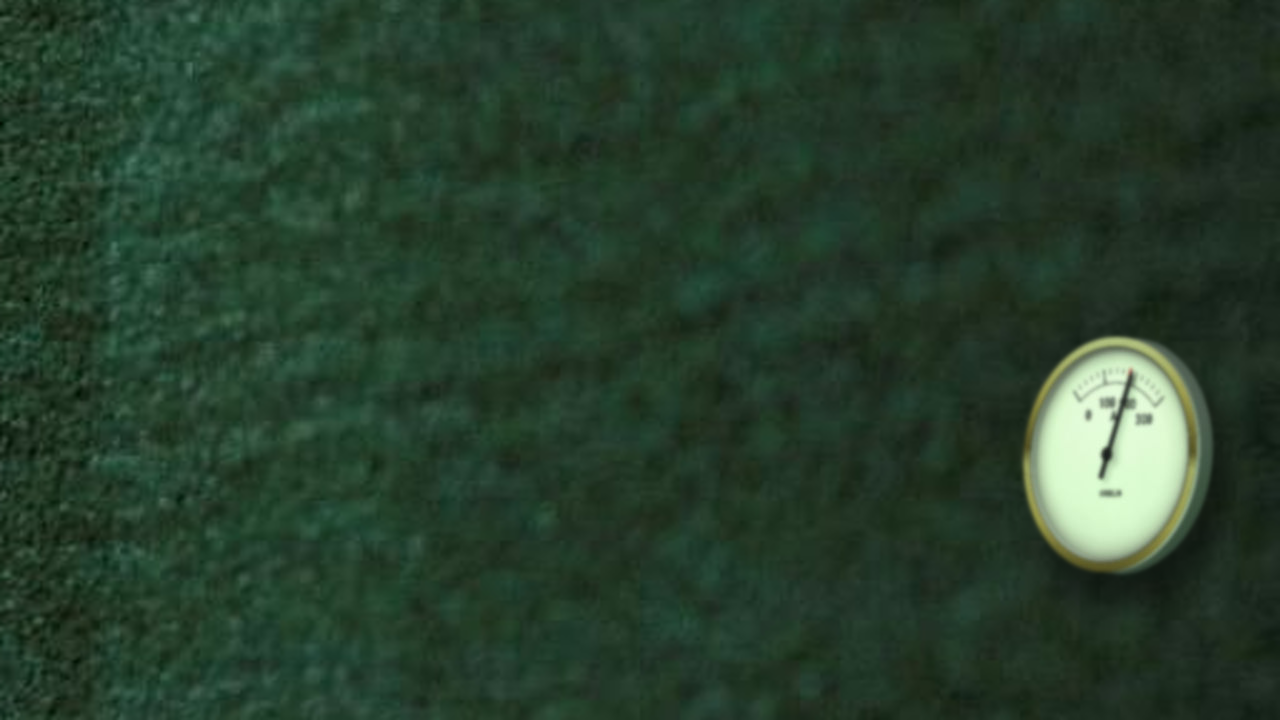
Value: value=200 unit=A
